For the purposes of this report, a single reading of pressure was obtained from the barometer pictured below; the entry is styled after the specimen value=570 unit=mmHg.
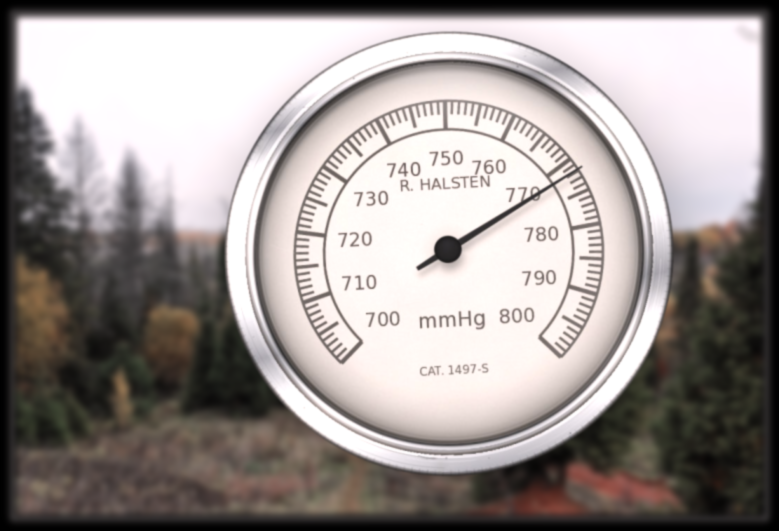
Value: value=772 unit=mmHg
